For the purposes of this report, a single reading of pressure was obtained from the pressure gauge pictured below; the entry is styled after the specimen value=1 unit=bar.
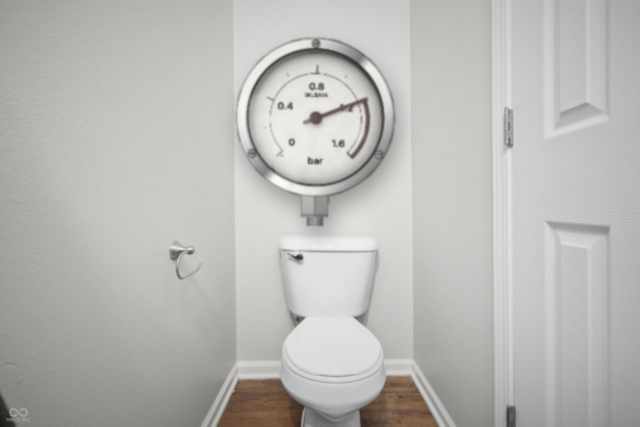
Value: value=1.2 unit=bar
